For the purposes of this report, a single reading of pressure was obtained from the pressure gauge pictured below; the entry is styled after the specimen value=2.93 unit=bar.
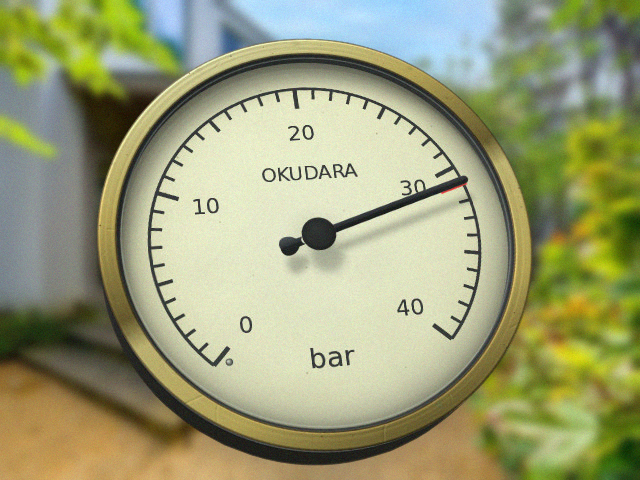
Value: value=31 unit=bar
